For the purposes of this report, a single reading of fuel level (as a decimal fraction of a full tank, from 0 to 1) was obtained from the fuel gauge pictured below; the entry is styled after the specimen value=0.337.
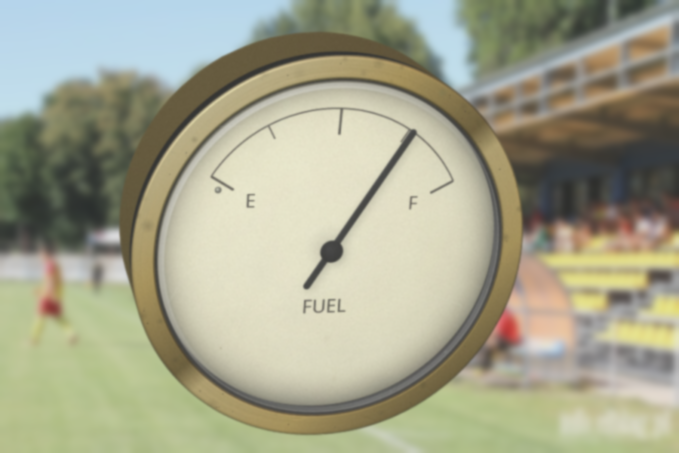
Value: value=0.75
